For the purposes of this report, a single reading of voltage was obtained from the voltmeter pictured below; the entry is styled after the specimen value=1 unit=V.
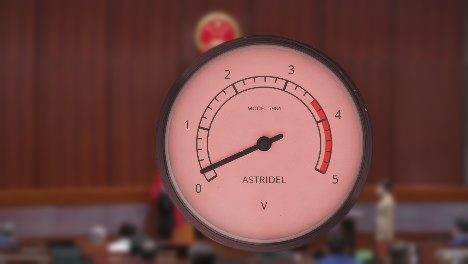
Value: value=0.2 unit=V
